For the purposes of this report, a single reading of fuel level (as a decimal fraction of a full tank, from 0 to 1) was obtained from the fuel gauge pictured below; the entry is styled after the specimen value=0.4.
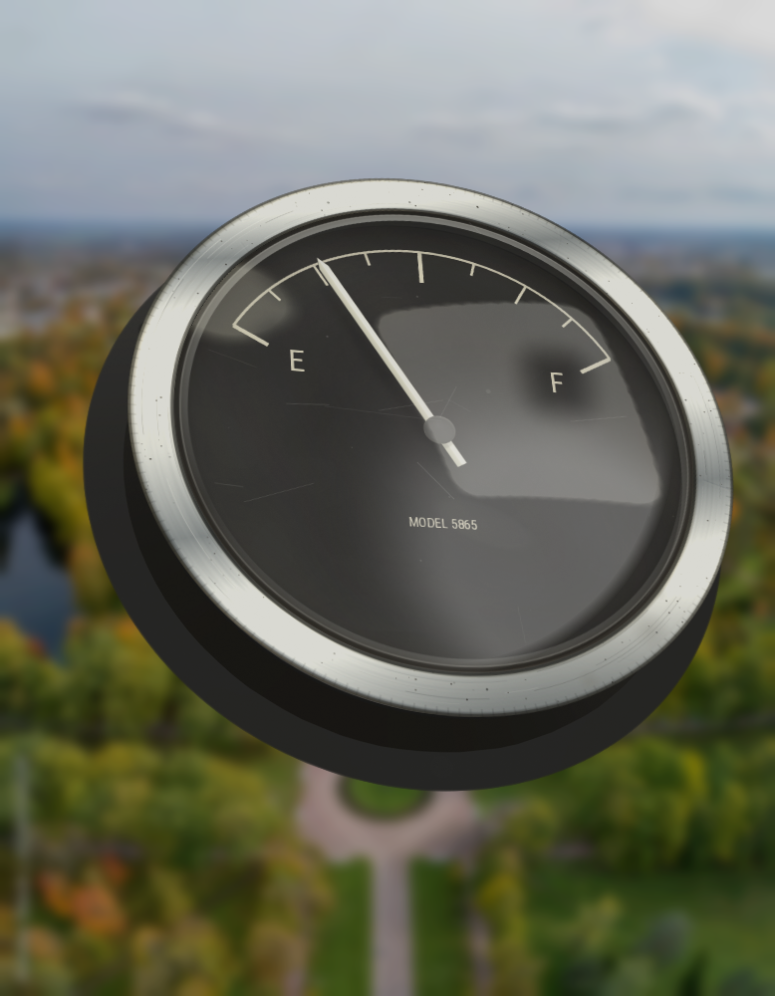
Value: value=0.25
